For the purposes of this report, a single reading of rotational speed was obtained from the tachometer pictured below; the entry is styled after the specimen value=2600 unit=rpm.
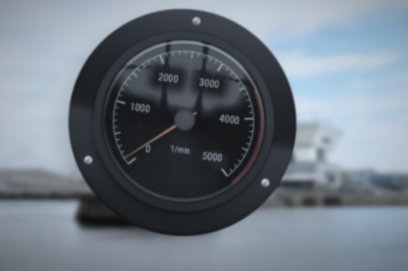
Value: value=100 unit=rpm
